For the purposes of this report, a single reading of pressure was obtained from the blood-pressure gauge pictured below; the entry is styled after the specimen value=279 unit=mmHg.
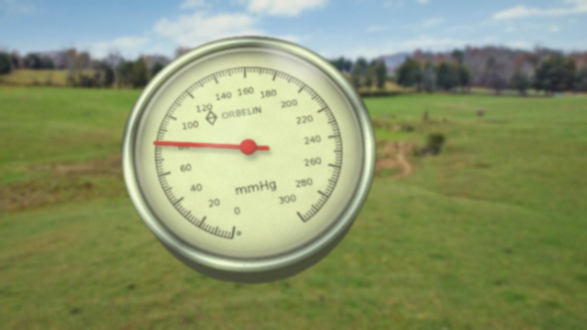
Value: value=80 unit=mmHg
